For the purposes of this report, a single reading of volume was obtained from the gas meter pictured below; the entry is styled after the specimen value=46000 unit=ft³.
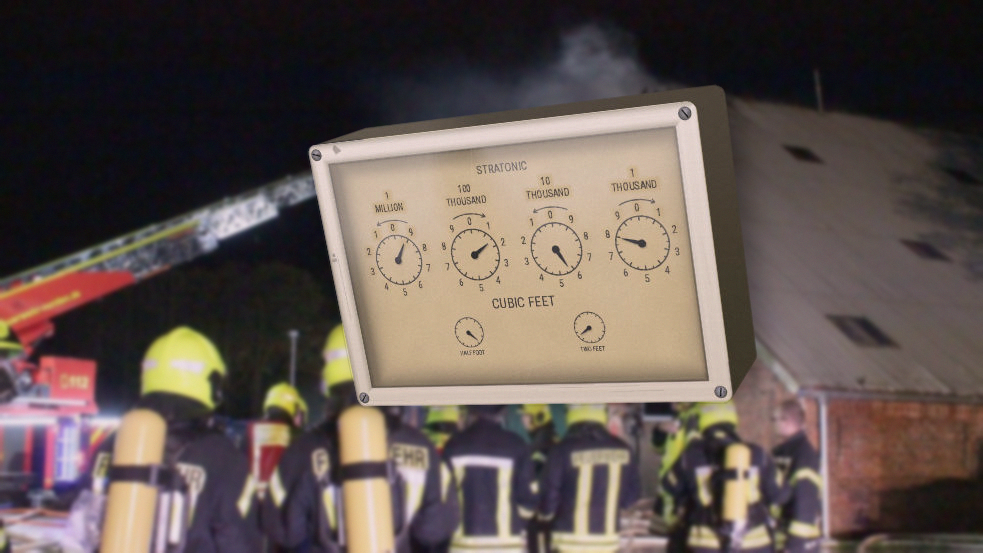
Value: value=915800 unit=ft³
